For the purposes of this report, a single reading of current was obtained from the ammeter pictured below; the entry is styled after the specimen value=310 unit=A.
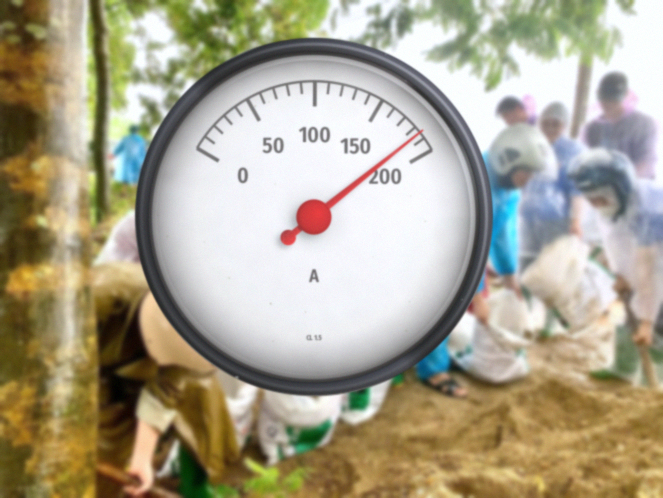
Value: value=185 unit=A
